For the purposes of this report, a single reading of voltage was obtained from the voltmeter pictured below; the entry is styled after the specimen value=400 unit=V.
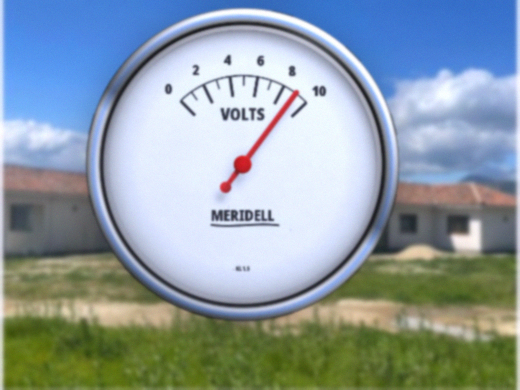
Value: value=9 unit=V
